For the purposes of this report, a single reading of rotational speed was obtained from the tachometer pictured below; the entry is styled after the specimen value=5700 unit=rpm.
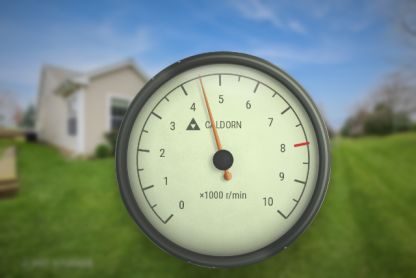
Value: value=4500 unit=rpm
